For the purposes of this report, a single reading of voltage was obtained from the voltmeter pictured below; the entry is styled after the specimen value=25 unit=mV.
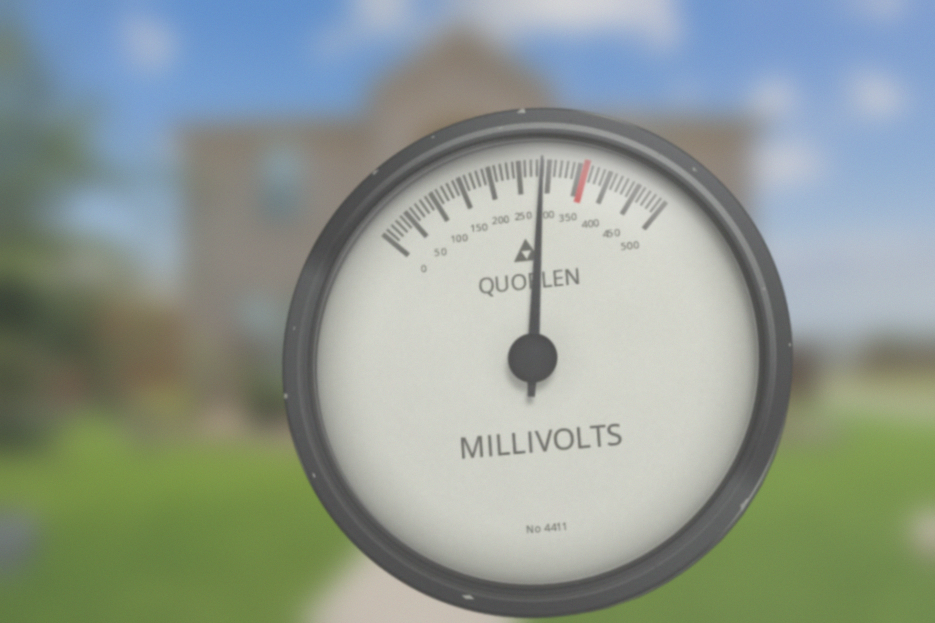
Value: value=290 unit=mV
